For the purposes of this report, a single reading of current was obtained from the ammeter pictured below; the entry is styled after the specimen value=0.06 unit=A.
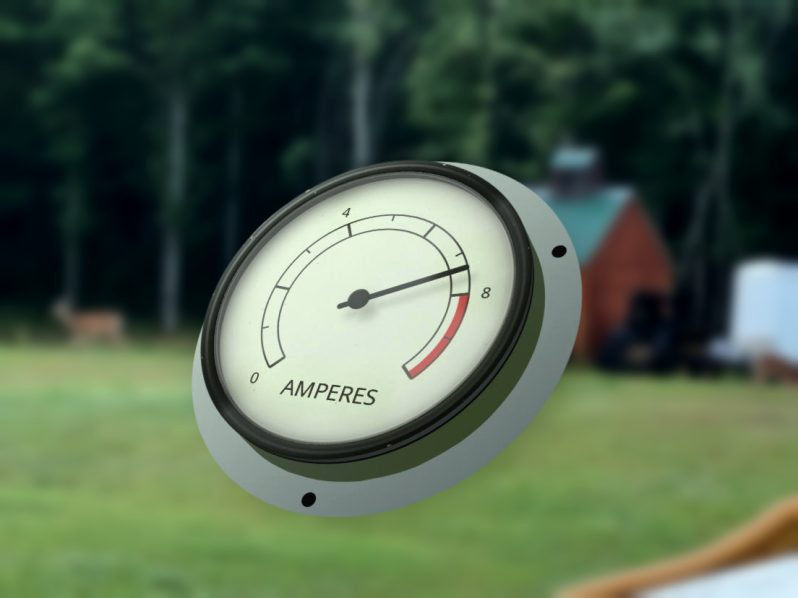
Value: value=7.5 unit=A
